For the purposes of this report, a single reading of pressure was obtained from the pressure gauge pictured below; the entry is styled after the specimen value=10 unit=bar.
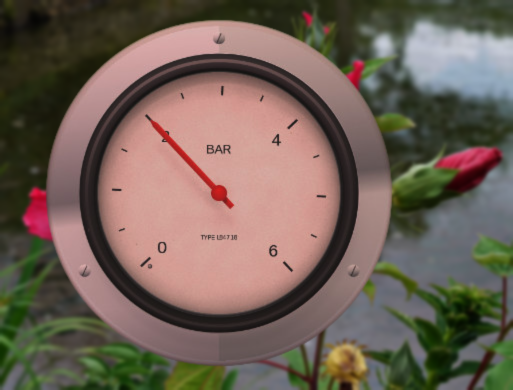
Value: value=2 unit=bar
